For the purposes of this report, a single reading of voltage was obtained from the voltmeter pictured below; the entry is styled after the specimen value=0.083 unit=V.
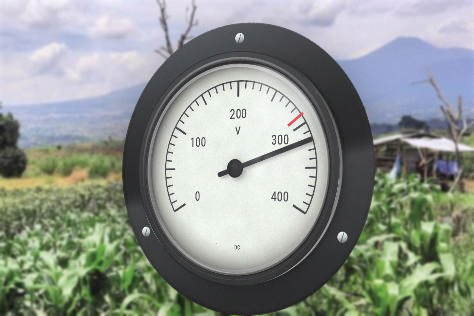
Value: value=320 unit=V
